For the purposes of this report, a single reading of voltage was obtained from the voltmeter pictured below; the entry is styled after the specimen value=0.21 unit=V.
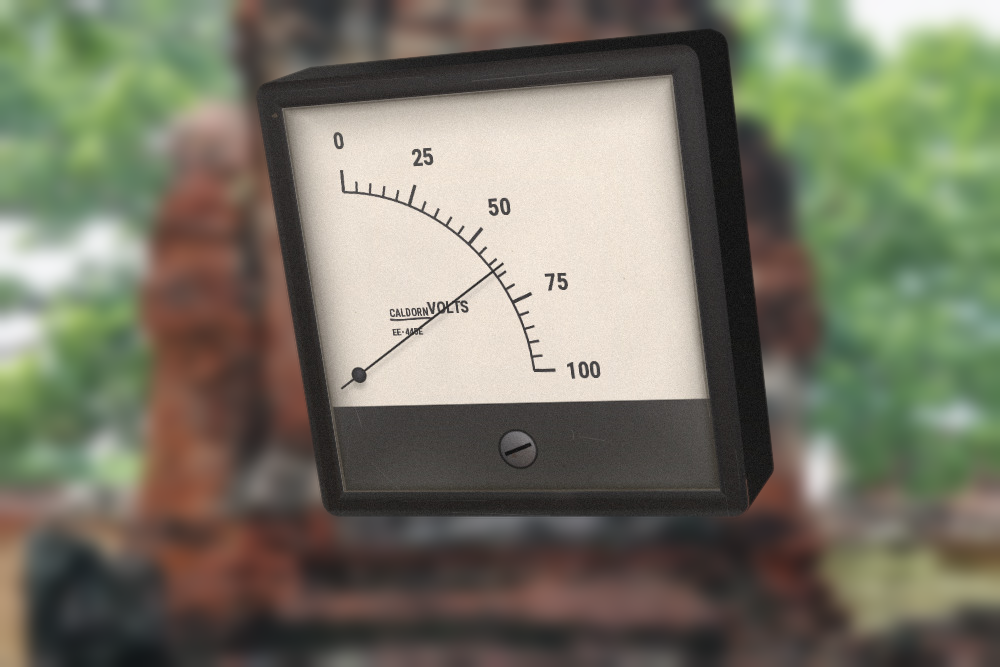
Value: value=62.5 unit=V
